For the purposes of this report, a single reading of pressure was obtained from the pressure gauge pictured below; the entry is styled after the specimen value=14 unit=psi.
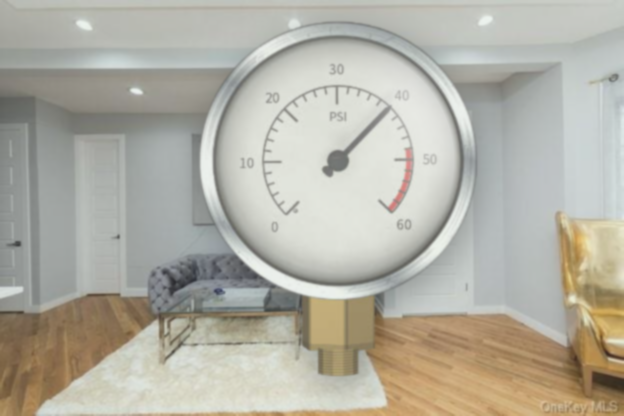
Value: value=40 unit=psi
